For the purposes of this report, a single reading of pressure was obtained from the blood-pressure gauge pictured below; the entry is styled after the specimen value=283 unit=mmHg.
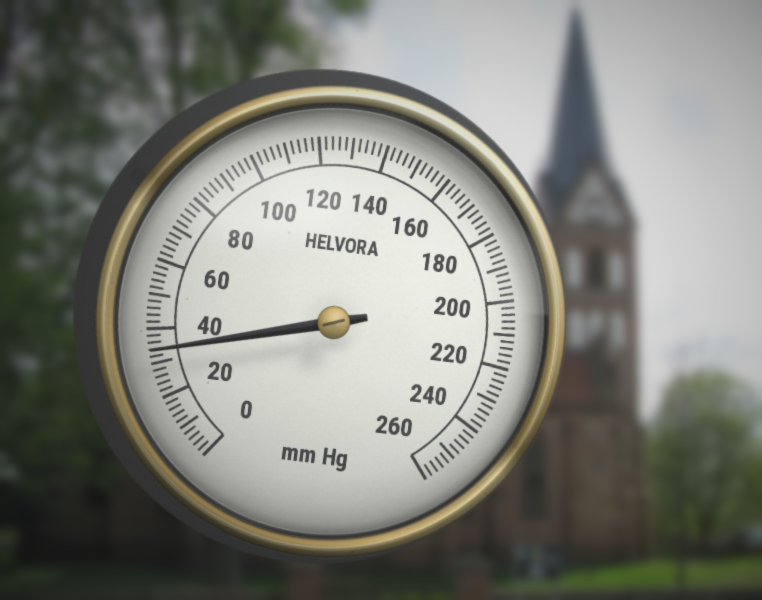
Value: value=34 unit=mmHg
